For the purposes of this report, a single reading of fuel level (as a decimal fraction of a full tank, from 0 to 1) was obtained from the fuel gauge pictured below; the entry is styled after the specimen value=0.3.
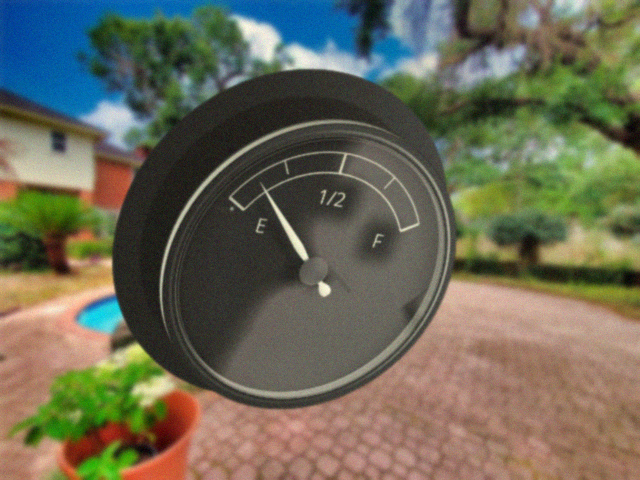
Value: value=0.125
